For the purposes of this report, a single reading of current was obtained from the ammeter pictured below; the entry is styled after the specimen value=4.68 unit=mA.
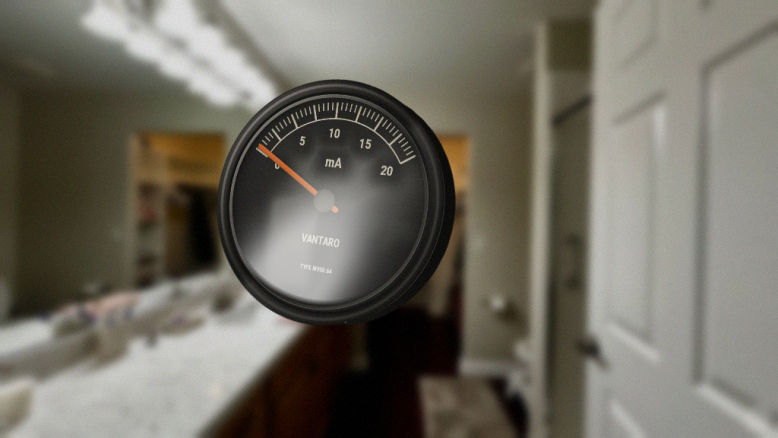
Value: value=0.5 unit=mA
